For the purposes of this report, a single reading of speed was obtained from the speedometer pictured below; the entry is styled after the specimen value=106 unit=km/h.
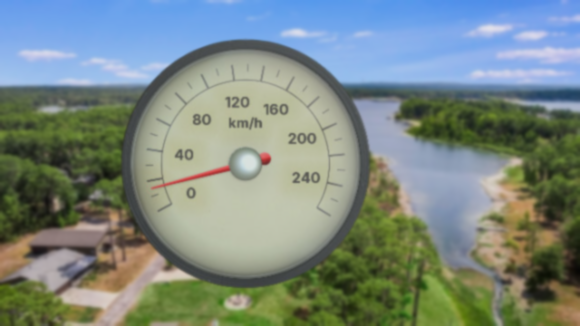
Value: value=15 unit=km/h
